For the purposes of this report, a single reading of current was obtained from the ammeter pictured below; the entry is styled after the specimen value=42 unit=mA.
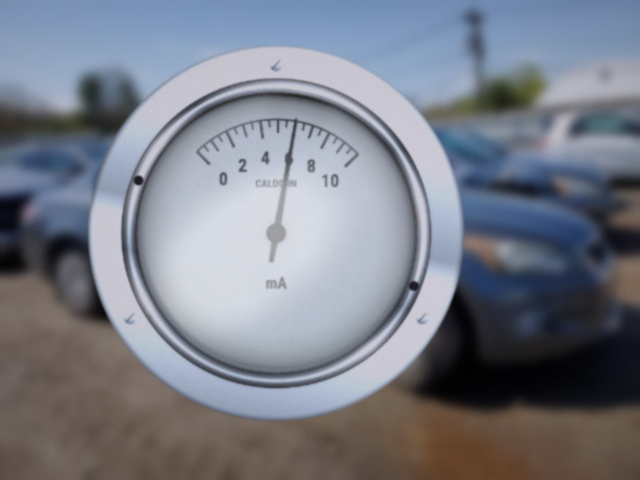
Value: value=6 unit=mA
